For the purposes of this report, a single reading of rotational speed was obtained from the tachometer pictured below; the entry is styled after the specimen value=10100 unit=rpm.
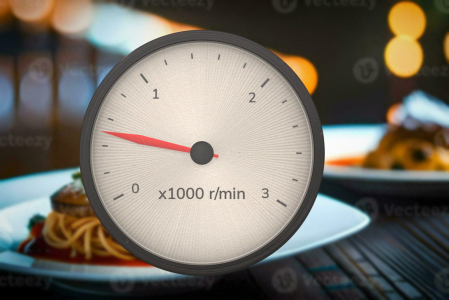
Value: value=500 unit=rpm
